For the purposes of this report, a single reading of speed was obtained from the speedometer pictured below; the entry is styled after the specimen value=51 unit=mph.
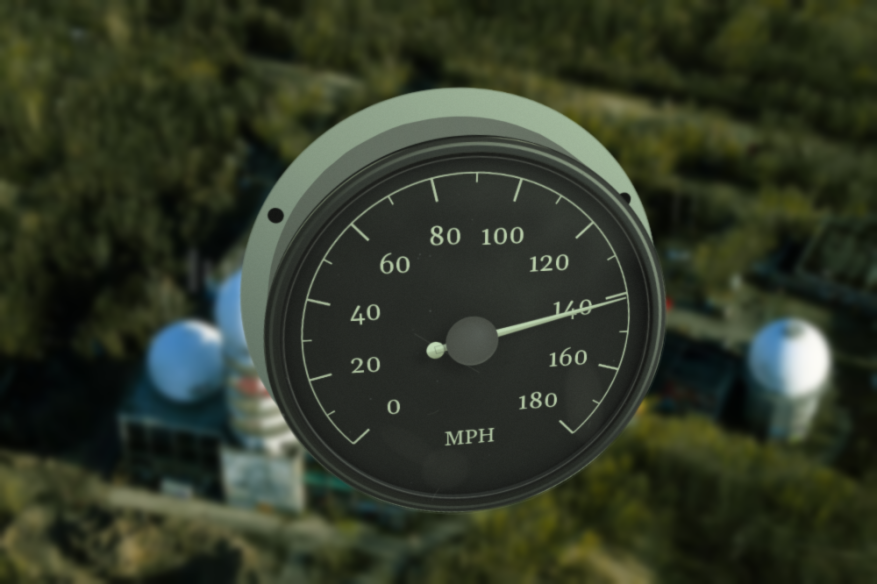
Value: value=140 unit=mph
